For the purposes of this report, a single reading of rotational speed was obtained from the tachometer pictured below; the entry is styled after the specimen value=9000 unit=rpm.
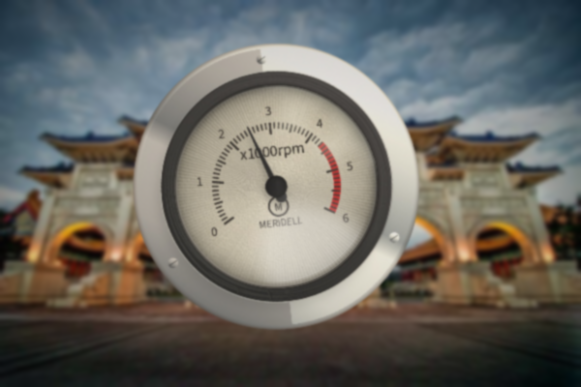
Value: value=2500 unit=rpm
